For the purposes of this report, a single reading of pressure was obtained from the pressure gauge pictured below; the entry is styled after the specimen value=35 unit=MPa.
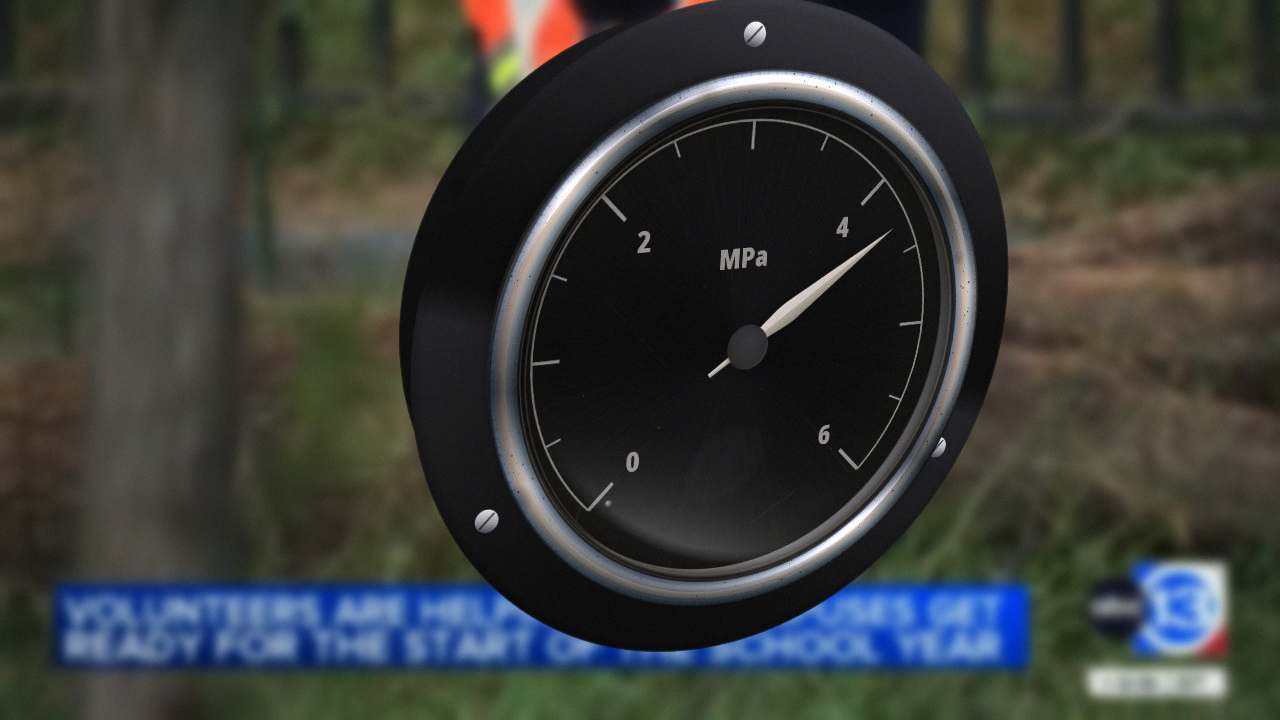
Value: value=4.25 unit=MPa
